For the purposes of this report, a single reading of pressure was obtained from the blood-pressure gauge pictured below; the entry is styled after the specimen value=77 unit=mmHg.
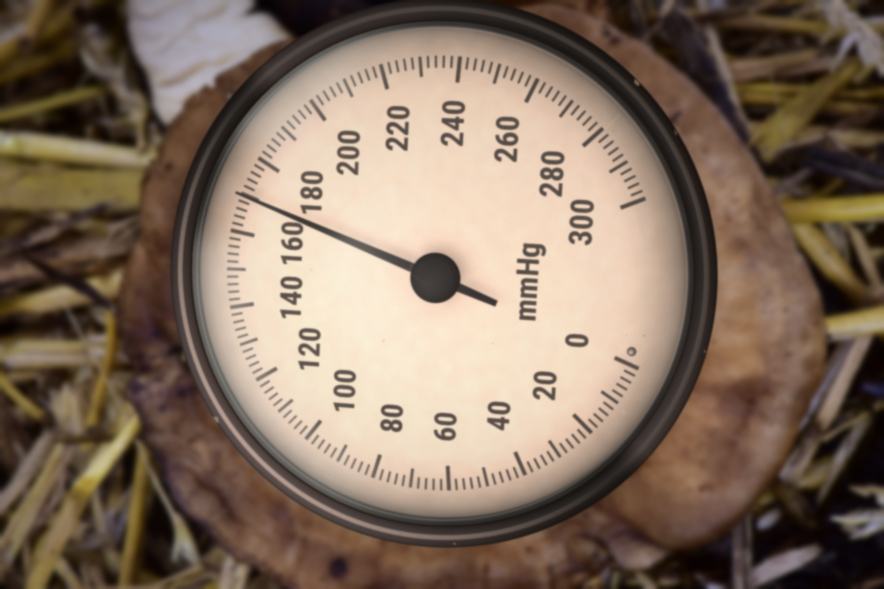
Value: value=170 unit=mmHg
